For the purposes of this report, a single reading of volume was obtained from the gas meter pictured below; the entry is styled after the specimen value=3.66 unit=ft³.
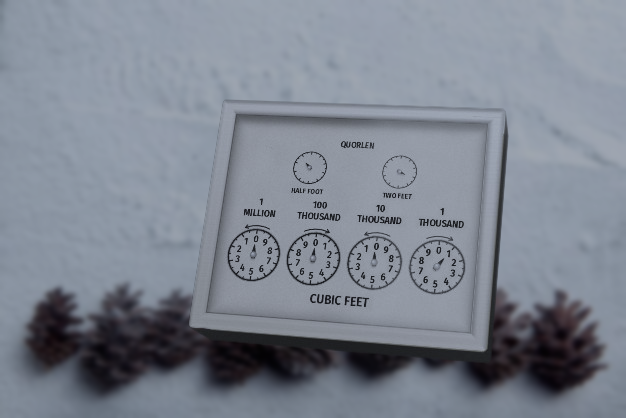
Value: value=100 unit=ft³
